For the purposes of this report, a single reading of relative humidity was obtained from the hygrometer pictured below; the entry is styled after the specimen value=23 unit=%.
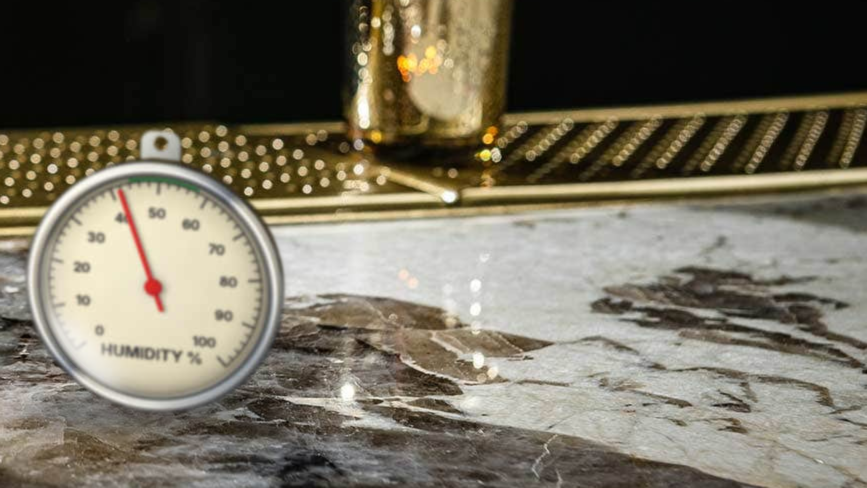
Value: value=42 unit=%
